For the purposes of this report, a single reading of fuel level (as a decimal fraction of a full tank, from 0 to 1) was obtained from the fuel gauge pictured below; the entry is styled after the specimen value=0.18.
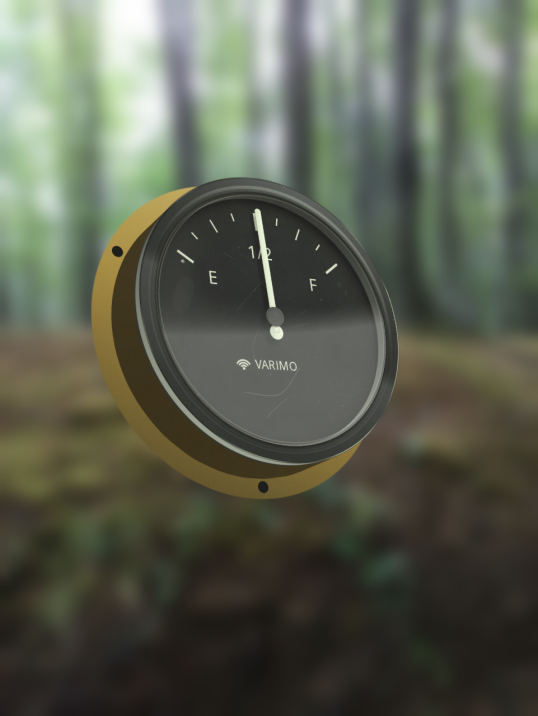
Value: value=0.5
